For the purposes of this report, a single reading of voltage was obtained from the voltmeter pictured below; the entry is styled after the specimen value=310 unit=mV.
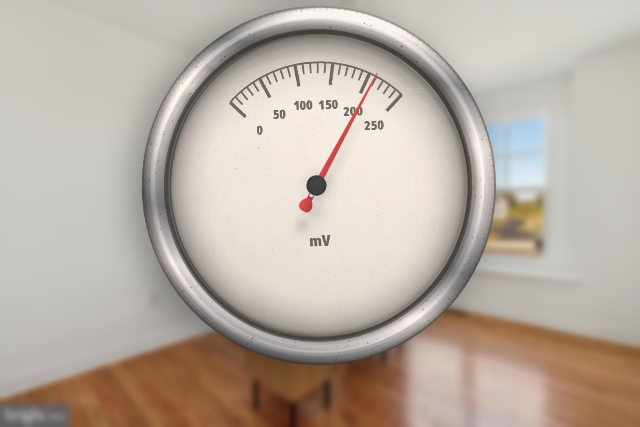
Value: value=210 unit=mV
